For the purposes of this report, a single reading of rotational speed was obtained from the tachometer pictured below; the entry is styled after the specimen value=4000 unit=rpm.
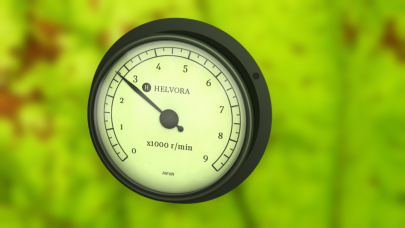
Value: value=2750 unit=rpm
